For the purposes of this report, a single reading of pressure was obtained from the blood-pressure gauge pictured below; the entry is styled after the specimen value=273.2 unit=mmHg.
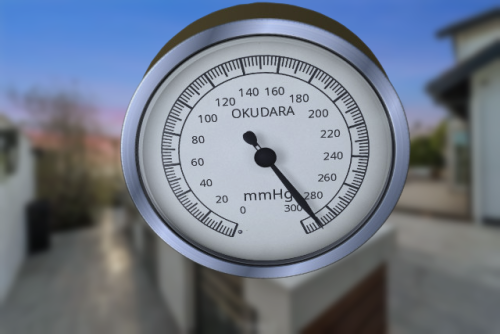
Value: value=290 unit=mmHg
